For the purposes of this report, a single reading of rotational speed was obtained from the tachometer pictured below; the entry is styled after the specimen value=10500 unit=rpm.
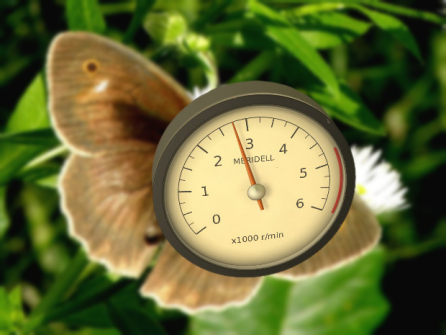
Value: value=2750 unit=rpm
